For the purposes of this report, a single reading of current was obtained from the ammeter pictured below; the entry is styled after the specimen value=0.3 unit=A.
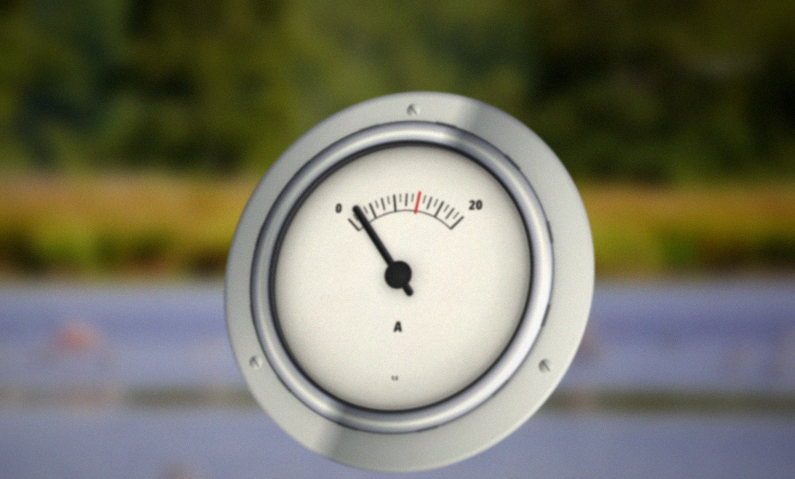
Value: value=2 unit=A
